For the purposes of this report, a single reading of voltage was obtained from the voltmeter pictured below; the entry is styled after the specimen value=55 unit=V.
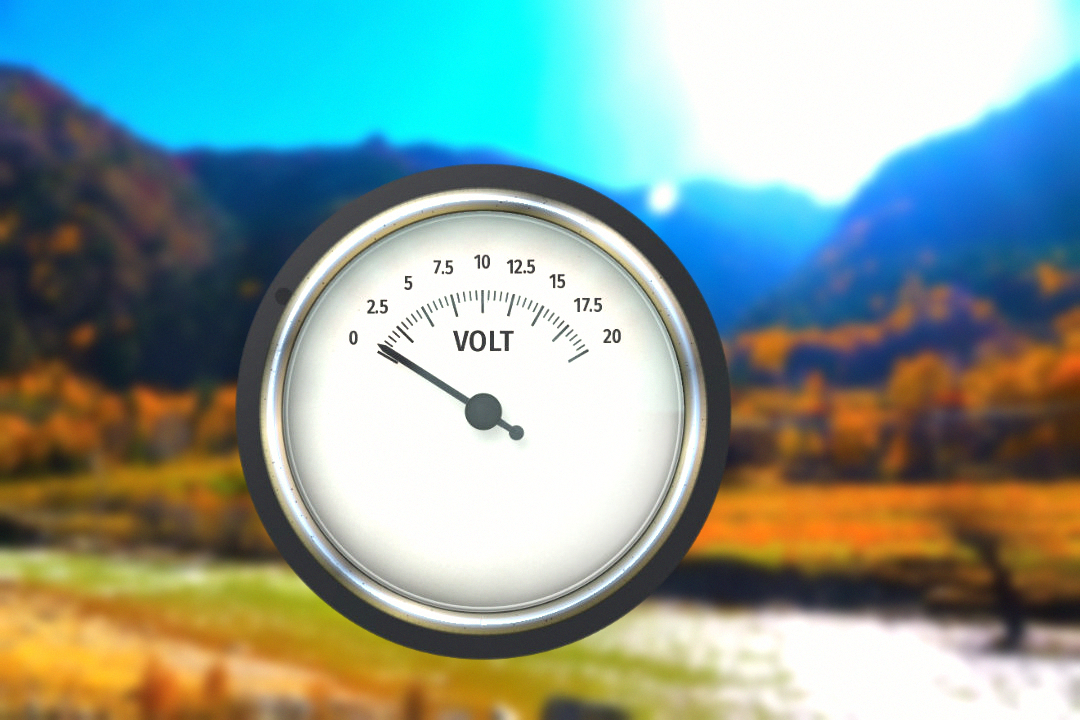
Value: value=0.5 unit=V
